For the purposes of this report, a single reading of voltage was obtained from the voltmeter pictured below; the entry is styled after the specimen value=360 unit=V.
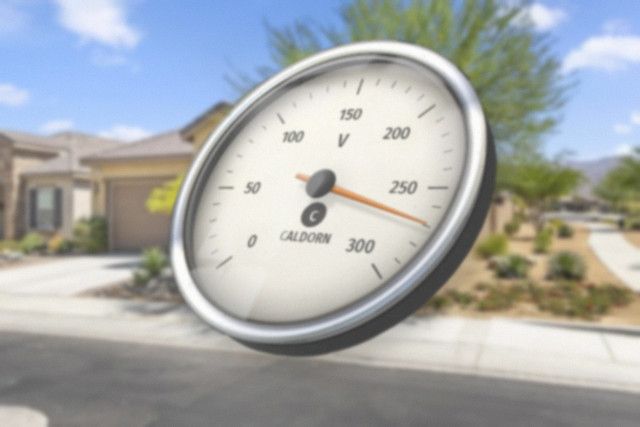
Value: value=270 unit=V
